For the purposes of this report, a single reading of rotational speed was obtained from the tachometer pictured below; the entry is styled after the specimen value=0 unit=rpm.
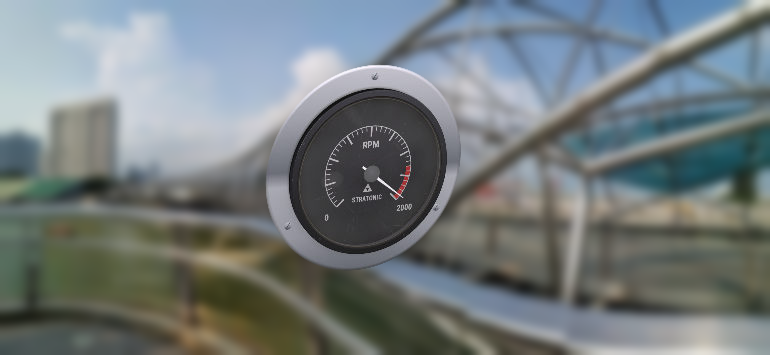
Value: value=1950 unit=rpm
